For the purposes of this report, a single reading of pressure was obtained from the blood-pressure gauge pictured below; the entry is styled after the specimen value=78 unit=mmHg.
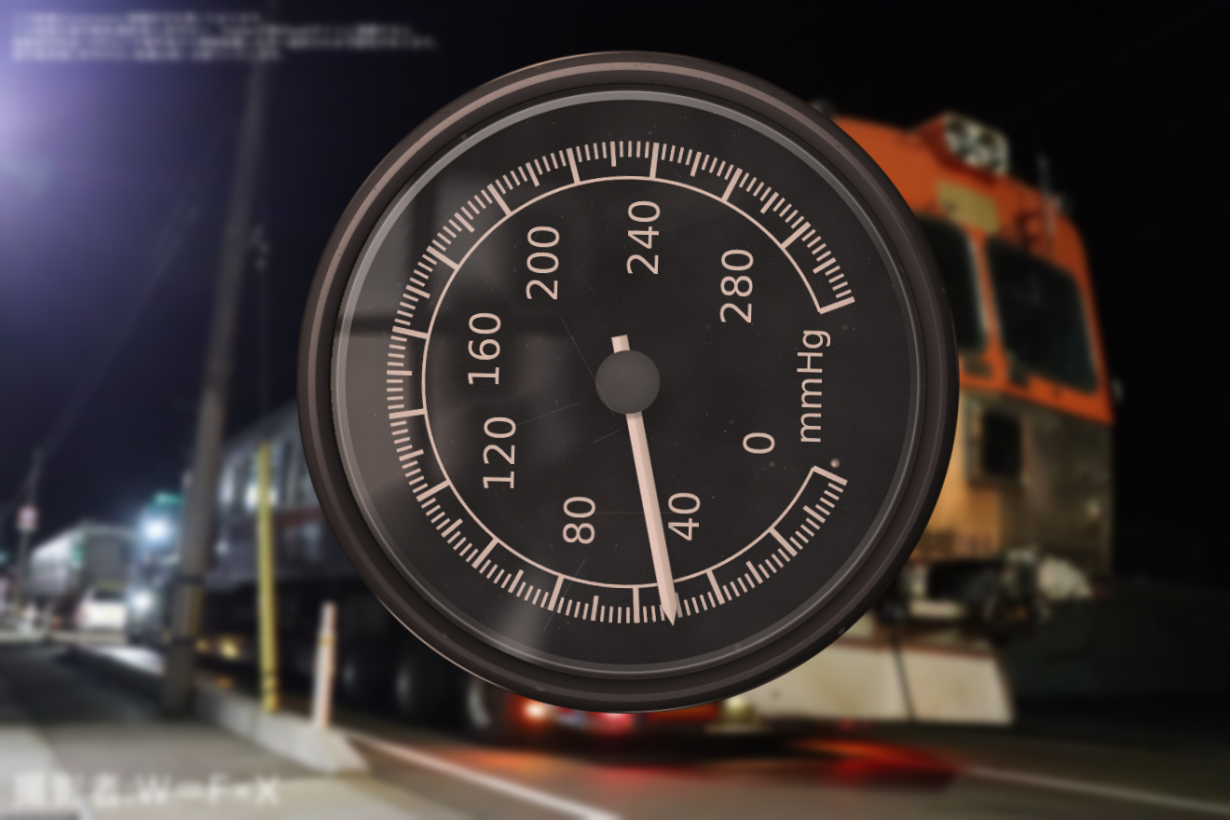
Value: value=52 unit=mmHg
